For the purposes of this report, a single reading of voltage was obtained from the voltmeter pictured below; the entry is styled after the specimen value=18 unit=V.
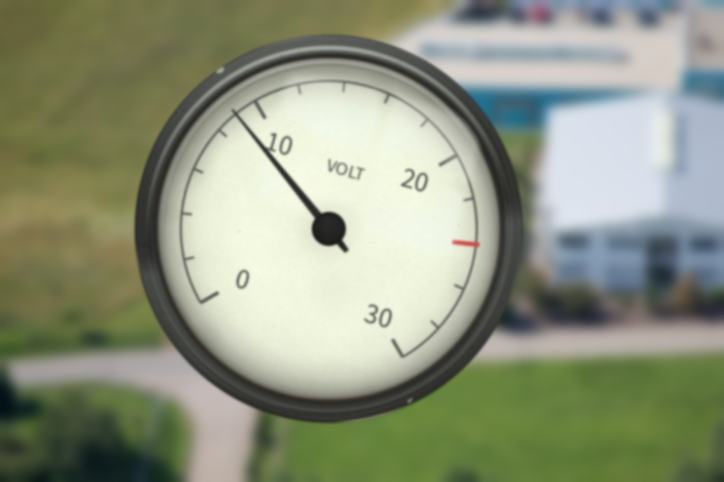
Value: value=9 unit=V
